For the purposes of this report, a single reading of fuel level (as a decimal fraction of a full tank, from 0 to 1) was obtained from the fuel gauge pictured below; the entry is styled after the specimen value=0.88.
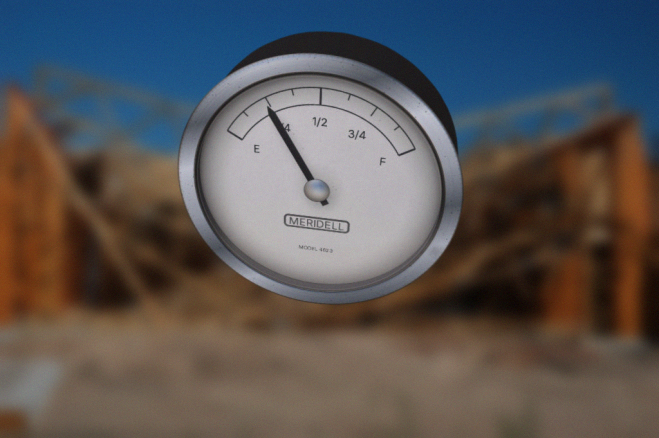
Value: value=0.25
